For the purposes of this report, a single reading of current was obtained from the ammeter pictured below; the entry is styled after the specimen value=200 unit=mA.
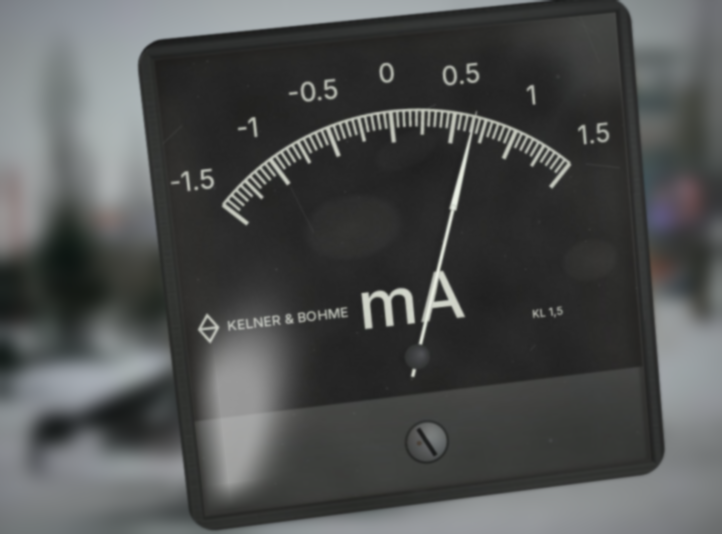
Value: value=0.65 unit=mA
